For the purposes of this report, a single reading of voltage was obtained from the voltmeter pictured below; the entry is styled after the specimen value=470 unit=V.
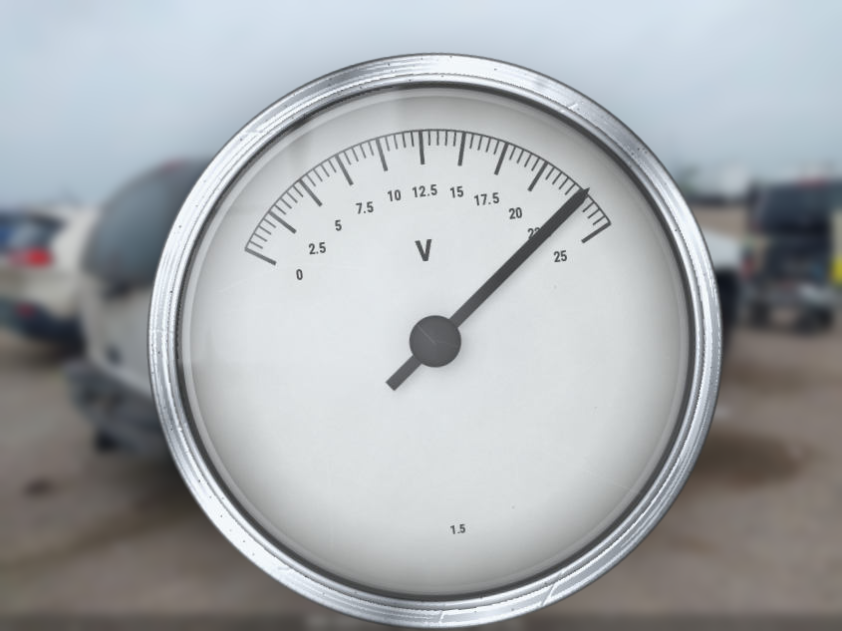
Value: value=22.75 unit=V
